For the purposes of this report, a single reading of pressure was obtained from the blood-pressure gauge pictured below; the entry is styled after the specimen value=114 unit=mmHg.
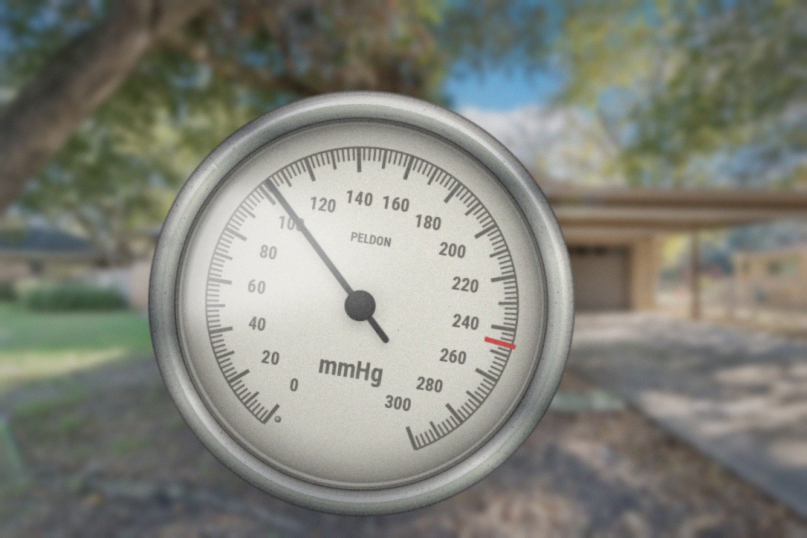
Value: value=104 unit=mmHg
